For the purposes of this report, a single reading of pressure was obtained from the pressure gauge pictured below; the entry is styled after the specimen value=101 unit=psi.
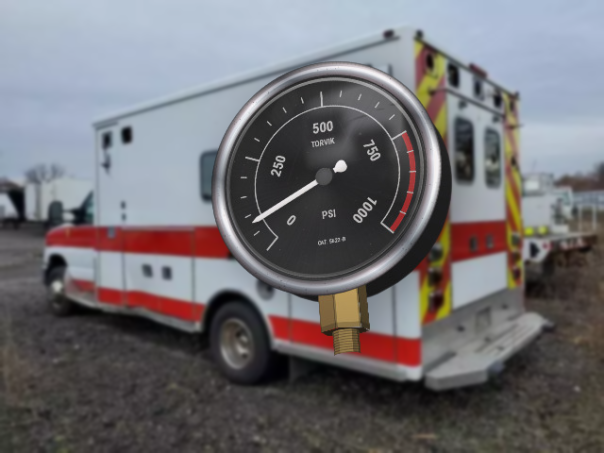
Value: value=75 unit=psi
